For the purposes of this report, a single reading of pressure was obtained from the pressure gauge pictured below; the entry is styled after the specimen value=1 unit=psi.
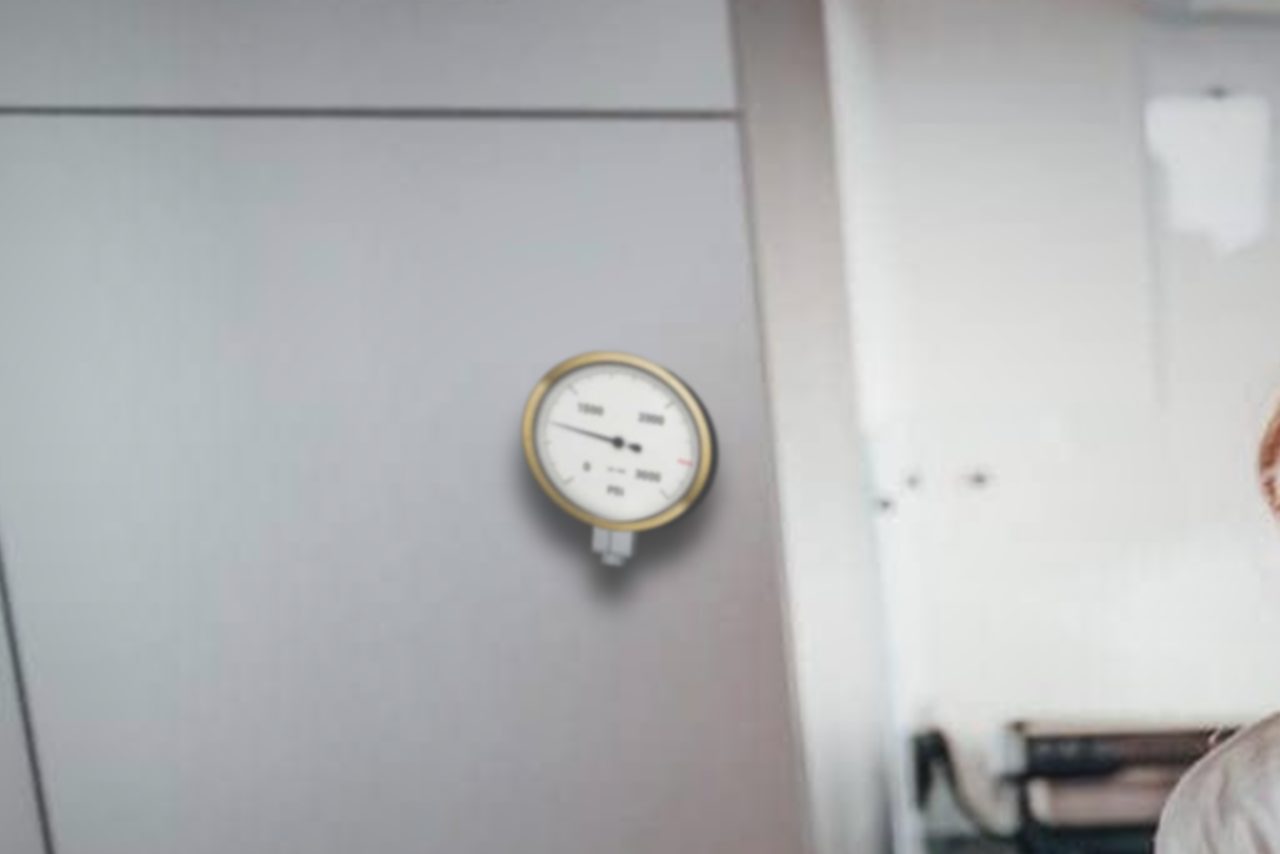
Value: value=600 unit=psi
